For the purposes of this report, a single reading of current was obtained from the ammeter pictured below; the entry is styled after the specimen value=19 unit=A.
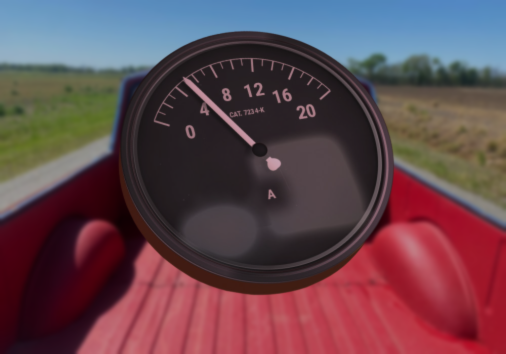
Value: value=5 unit=A
